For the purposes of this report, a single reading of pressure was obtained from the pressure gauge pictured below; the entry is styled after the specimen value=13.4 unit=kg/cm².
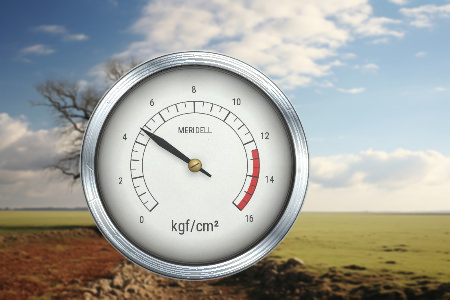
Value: value=4.75 unit=kg/cm²
